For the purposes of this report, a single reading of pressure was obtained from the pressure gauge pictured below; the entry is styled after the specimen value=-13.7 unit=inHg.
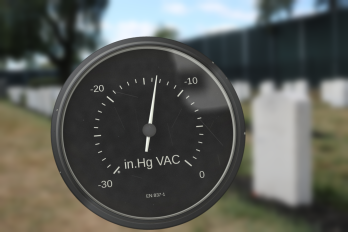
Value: value=-13.5 unit=inHg
